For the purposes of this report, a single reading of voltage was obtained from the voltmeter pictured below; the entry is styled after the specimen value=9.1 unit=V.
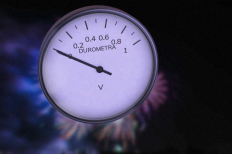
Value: value=0 unit=V
